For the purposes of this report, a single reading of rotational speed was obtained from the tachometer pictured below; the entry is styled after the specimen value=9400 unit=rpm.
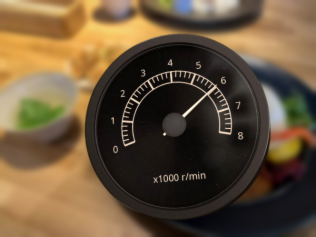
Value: value=6000 unit=rpm
